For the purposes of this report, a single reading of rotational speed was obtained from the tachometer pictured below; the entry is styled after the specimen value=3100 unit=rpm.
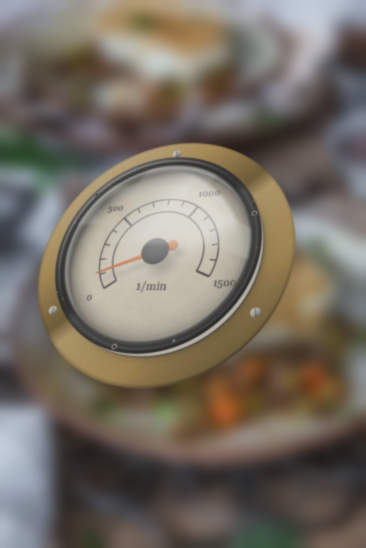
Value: value=100 unit=rpm
